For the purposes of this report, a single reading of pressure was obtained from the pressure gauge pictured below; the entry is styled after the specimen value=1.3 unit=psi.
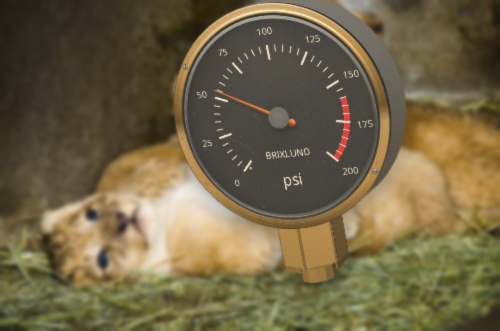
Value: value=55 unit=psi
